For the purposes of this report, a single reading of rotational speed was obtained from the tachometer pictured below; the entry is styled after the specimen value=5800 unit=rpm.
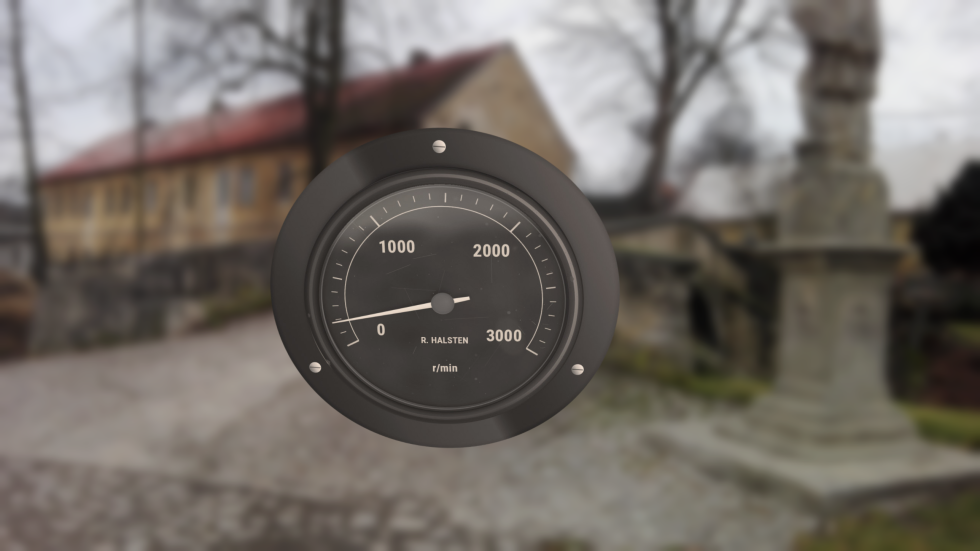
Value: value=200 unit=rpm
